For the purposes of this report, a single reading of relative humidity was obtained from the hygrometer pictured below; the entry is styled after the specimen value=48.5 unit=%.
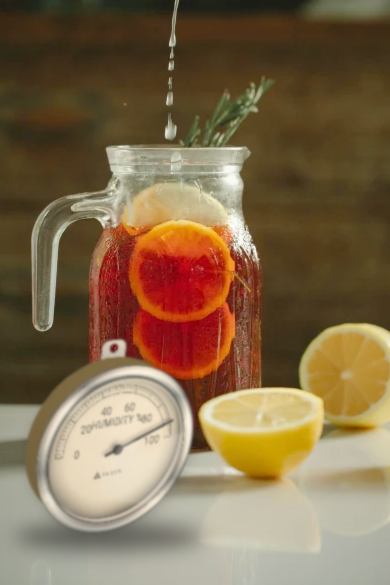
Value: value=90 unit=%
